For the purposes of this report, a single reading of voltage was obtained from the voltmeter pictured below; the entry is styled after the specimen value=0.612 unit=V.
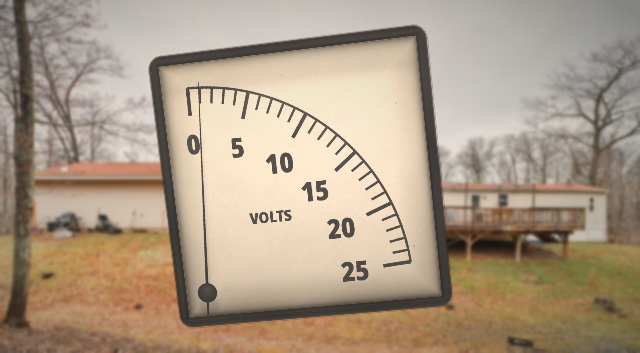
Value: value=1 unit=V
